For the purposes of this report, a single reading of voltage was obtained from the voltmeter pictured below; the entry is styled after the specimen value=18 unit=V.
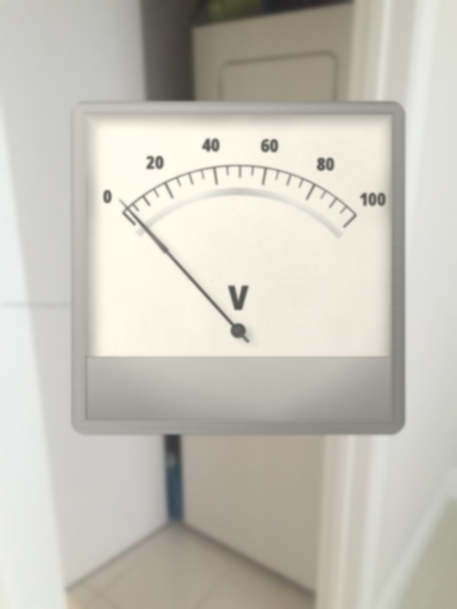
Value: value=2.5 unit=V
